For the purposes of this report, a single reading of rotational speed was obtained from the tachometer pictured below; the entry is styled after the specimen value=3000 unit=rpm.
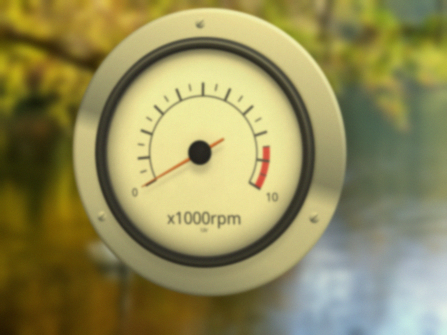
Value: value=0 unit=rpm
